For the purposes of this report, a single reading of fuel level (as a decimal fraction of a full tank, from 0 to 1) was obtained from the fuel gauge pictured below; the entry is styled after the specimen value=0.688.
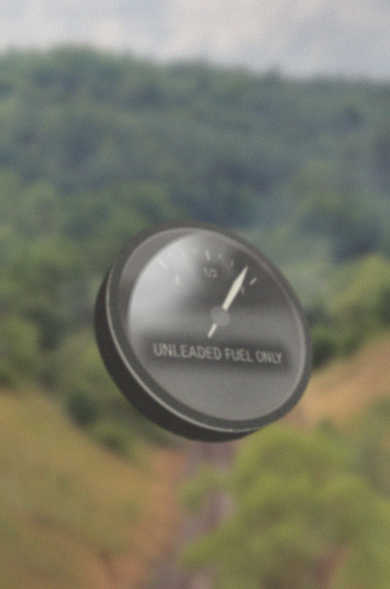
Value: value=0.875
